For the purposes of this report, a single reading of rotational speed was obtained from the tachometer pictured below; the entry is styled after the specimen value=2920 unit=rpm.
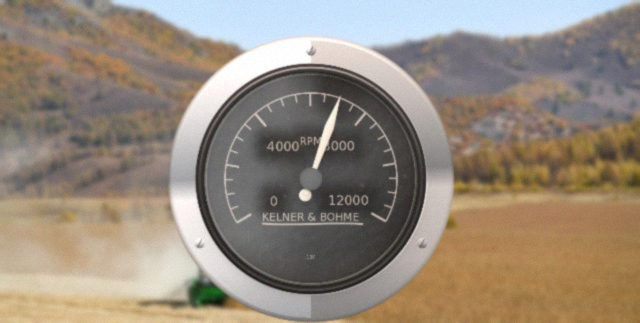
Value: value=7000 unit=rpm
